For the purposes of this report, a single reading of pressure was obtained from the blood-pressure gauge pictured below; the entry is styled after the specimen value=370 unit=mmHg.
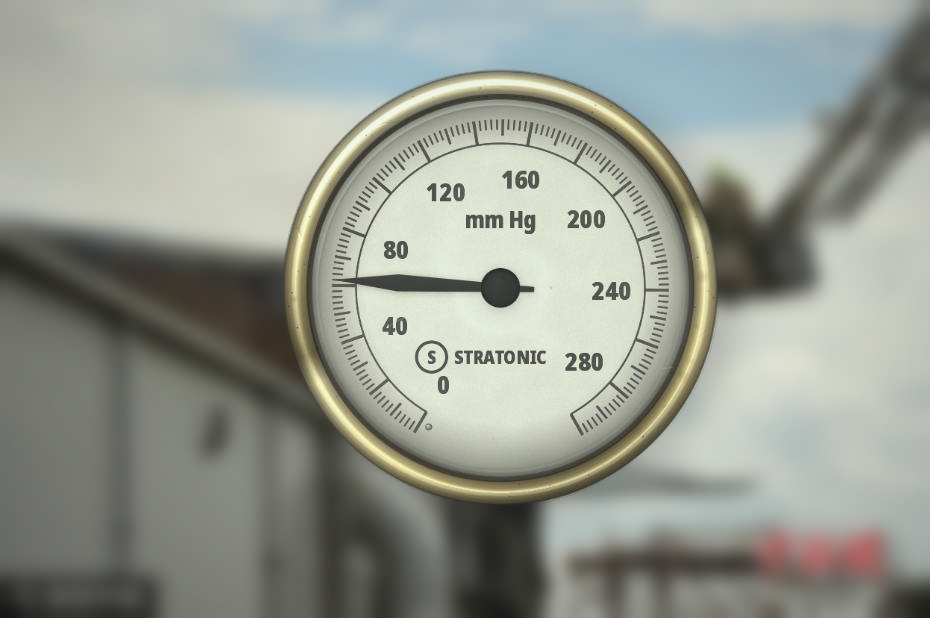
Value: value=62 unit=mmHg
